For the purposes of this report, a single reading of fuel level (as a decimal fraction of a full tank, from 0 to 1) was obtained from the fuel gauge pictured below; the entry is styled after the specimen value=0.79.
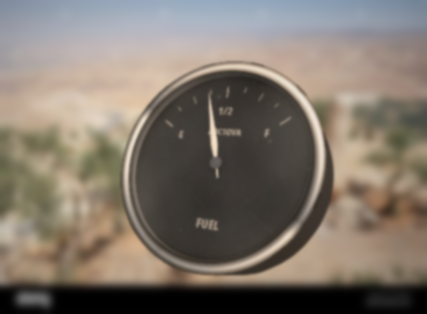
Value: value=0.375
